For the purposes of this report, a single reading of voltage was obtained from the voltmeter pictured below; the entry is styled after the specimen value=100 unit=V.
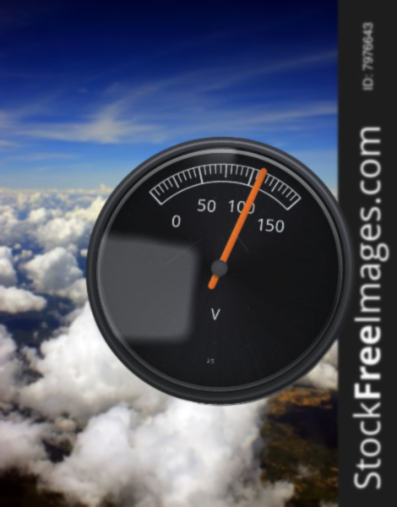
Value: value=110 unit=V
